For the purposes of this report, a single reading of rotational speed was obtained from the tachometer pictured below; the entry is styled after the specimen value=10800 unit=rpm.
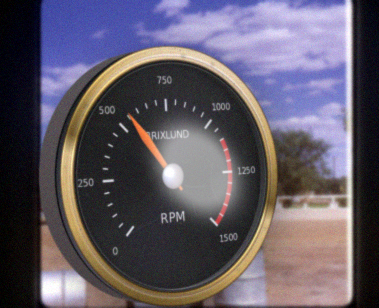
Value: value=550 unit=rpm
